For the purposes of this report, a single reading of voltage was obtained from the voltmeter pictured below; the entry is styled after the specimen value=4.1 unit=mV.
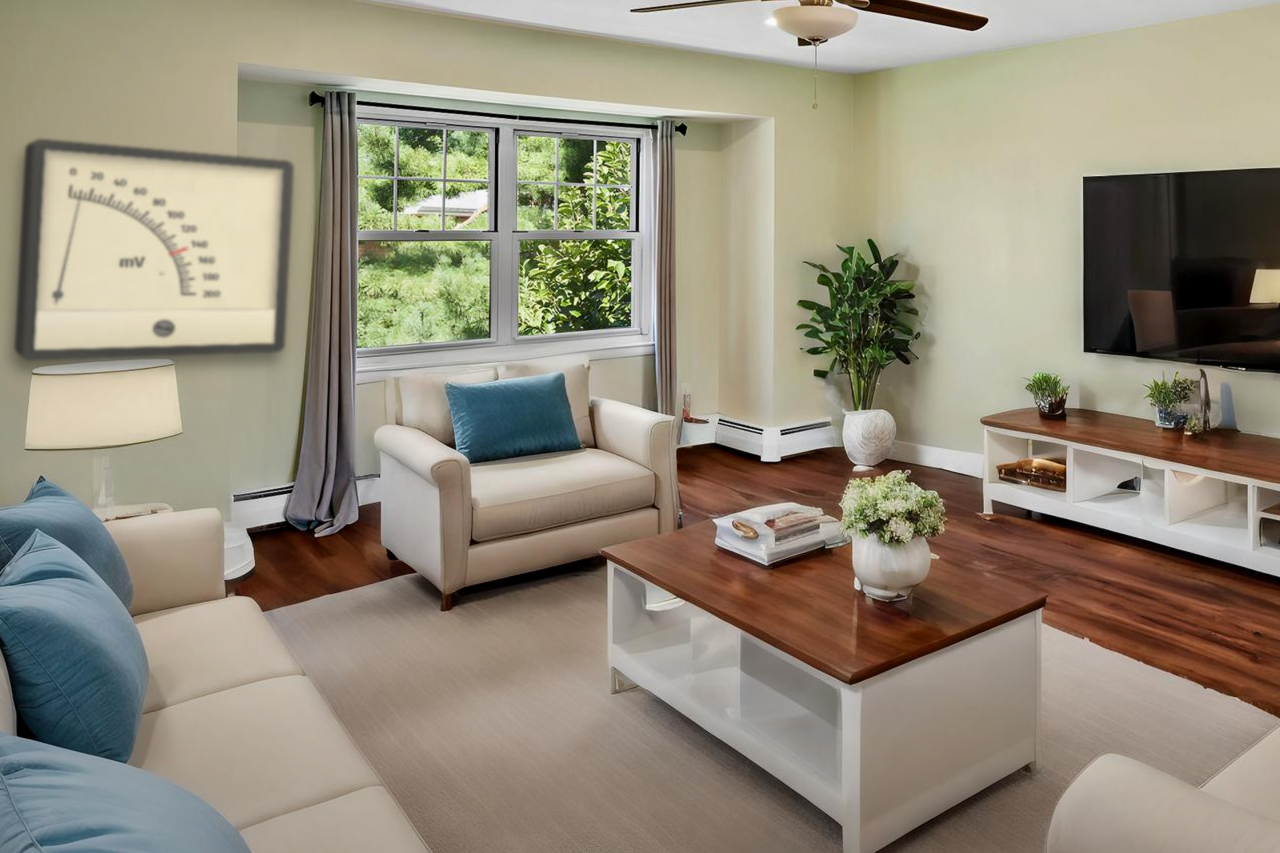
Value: value=10 unit=mV
